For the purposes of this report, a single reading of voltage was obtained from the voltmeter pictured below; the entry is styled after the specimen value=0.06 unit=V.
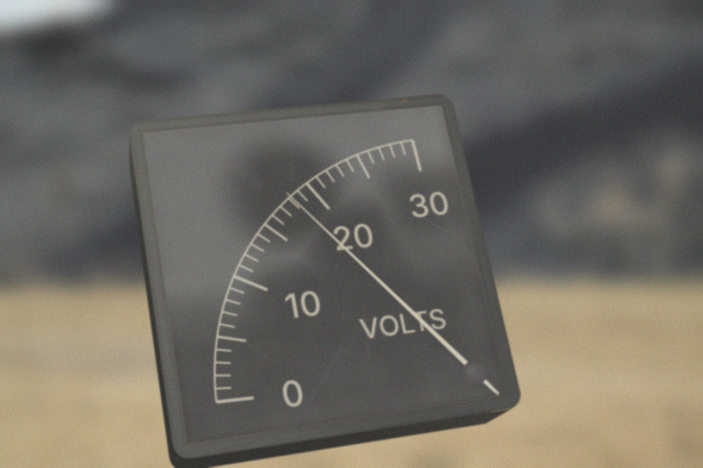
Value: value=18 unit=V
